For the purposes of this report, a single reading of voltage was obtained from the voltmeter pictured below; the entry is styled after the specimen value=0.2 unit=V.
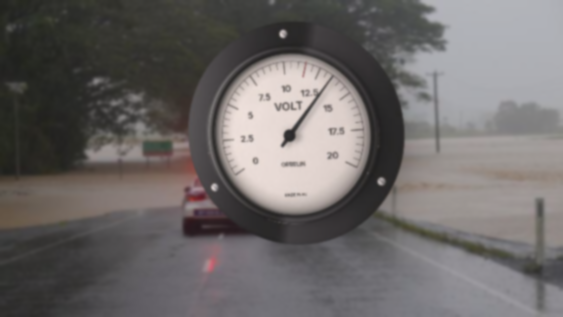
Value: value=13.5 unit=V
